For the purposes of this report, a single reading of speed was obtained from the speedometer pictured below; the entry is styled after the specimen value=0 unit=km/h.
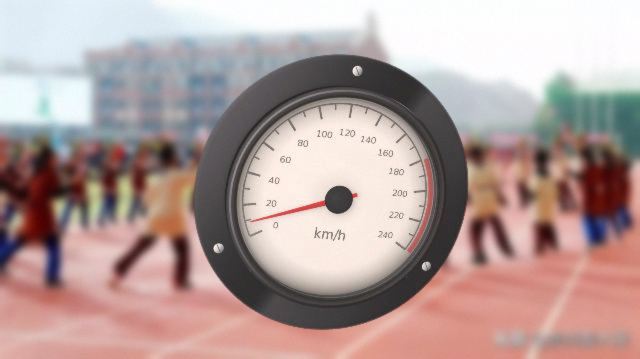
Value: value=10 unit=km/h
